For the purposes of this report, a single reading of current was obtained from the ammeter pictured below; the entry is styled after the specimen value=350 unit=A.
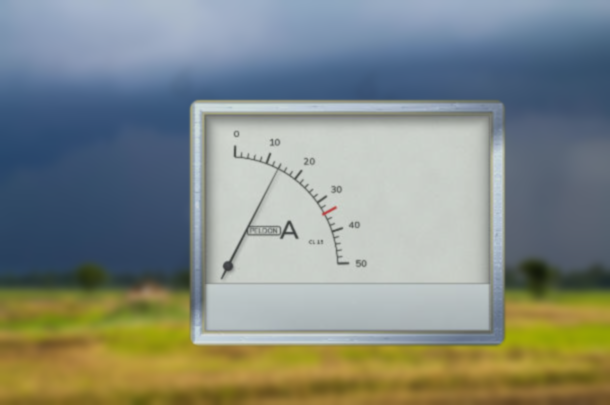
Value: value=14 unit=A
